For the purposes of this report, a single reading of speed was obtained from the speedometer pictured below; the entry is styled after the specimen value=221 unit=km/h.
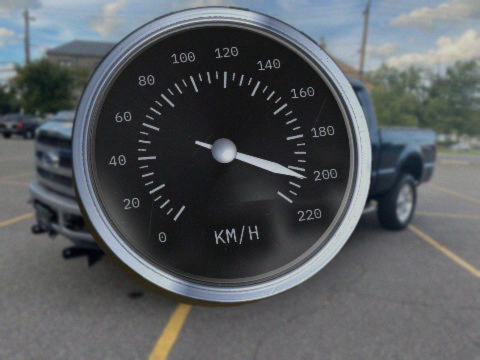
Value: value=205 unit=km/h
